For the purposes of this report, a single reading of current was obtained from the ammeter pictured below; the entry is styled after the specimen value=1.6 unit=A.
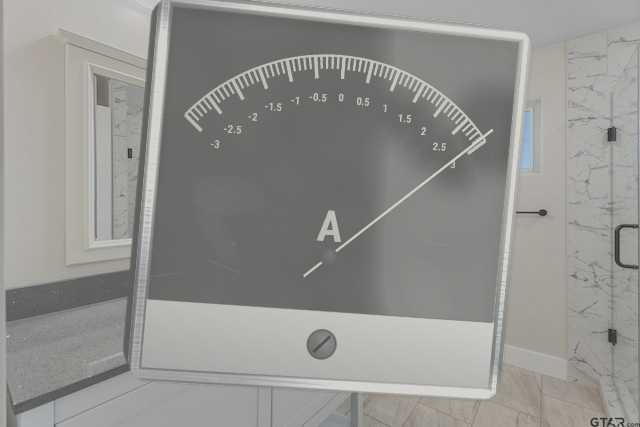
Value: value=2.9 unit=A
